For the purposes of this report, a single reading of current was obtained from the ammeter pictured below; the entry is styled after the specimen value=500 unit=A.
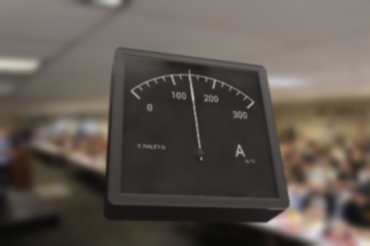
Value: value=140 unit=A
